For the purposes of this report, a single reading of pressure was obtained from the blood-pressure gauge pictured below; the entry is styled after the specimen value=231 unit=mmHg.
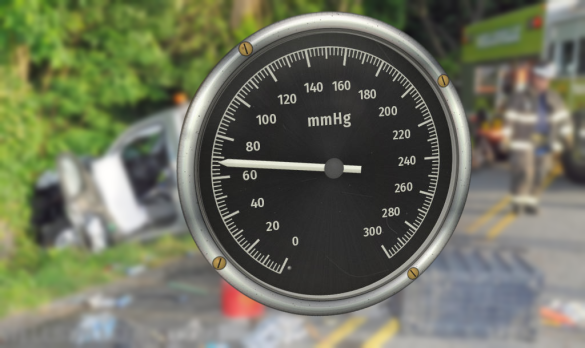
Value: value=68 unit=mmHg
